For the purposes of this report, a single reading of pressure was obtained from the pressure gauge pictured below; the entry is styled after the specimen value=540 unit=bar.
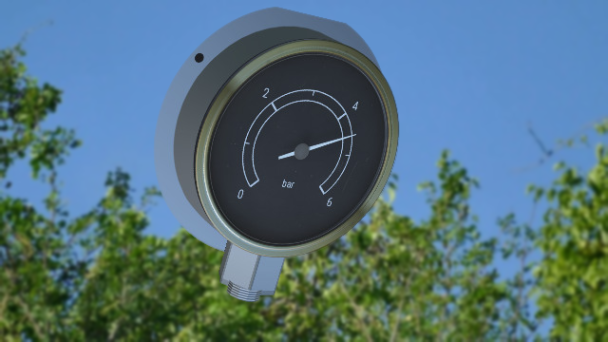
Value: value=4.5 unit=bar
